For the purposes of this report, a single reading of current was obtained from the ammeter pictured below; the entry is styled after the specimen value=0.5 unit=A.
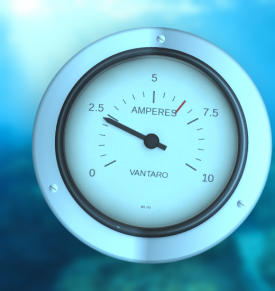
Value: value=2.25 unit=A
